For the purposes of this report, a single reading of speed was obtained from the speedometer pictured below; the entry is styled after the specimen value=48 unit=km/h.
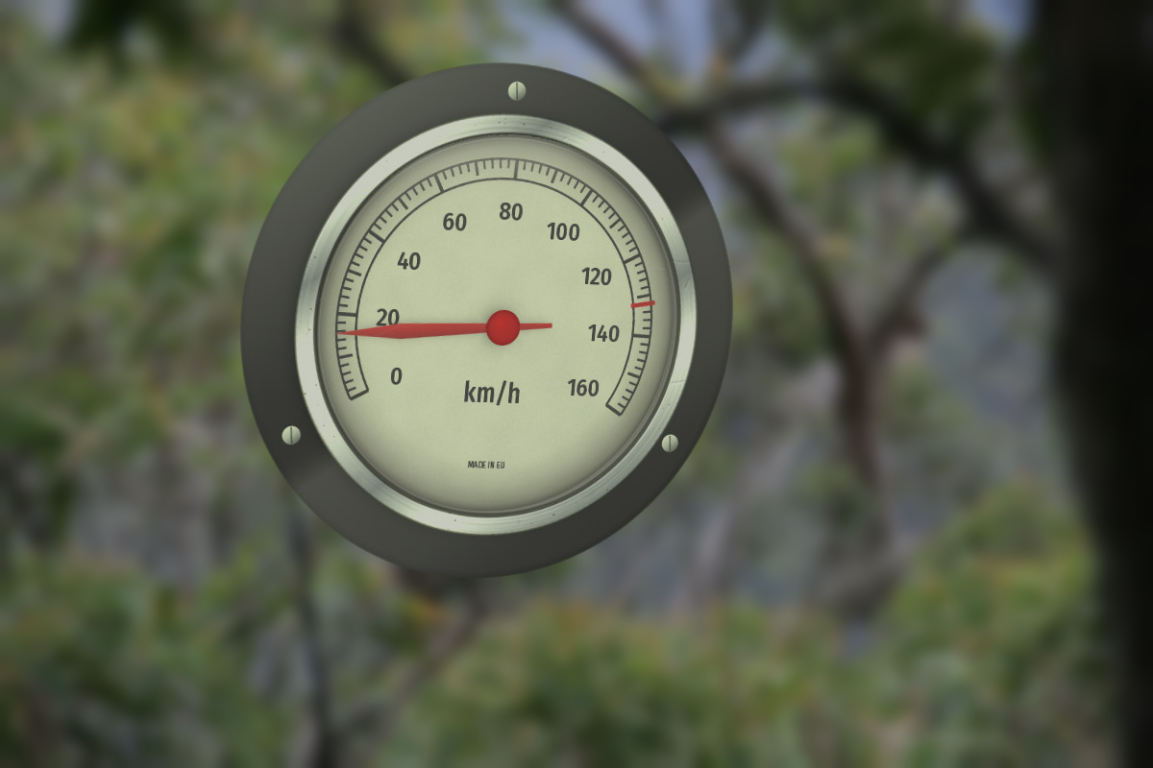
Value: value=16 unit=km/h
